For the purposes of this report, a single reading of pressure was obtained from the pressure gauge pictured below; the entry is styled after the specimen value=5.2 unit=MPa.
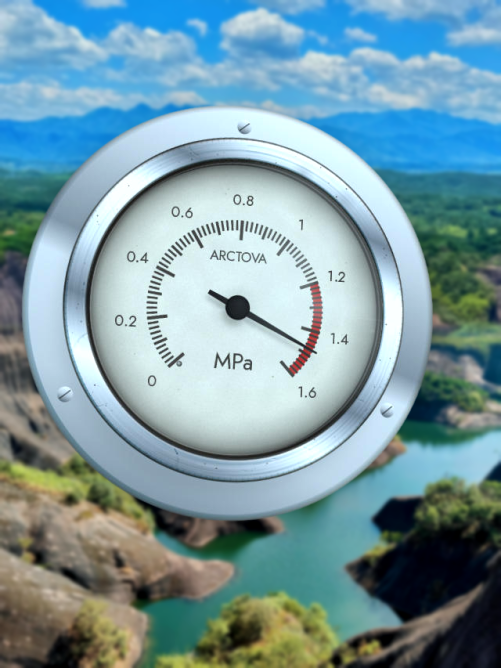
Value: value=1.48 unit=MPa
